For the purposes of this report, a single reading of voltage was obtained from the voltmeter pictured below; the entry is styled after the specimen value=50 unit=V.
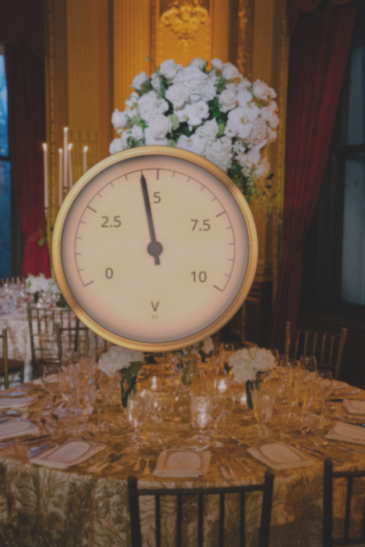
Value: value=4.5 unit=V
